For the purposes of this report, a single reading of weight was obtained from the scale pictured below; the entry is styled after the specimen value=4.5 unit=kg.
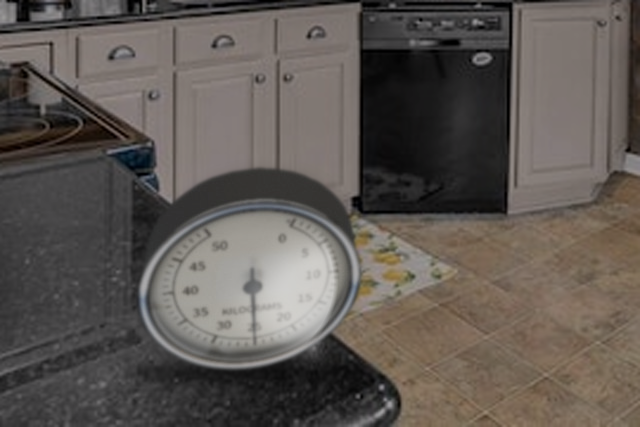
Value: value=25 unit=kg
